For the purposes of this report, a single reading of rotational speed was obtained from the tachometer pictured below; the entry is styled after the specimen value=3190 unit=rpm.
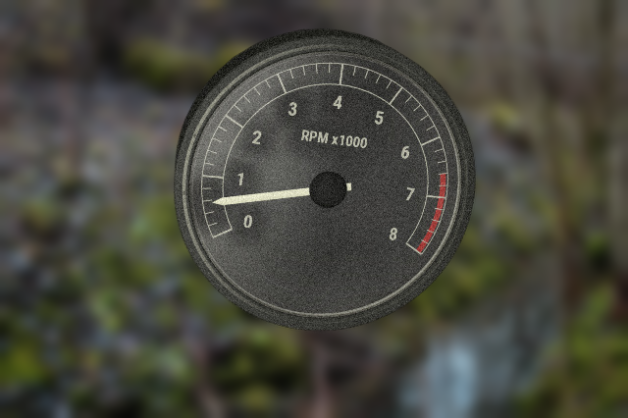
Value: value=600 unit=rpm
